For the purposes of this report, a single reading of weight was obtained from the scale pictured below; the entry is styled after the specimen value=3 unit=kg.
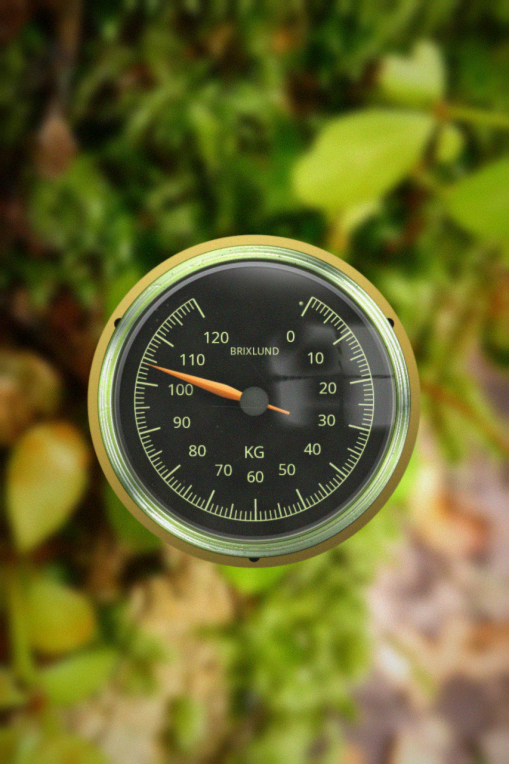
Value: value=104 unit=kg
